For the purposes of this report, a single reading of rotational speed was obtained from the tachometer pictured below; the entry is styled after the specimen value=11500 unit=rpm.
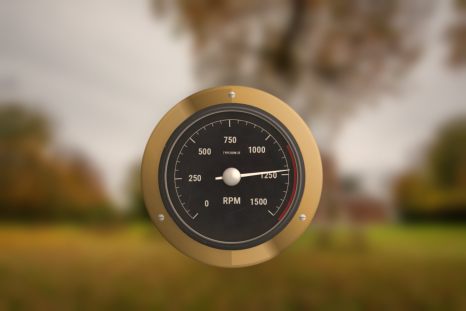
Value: value=1225 unit=rpm
